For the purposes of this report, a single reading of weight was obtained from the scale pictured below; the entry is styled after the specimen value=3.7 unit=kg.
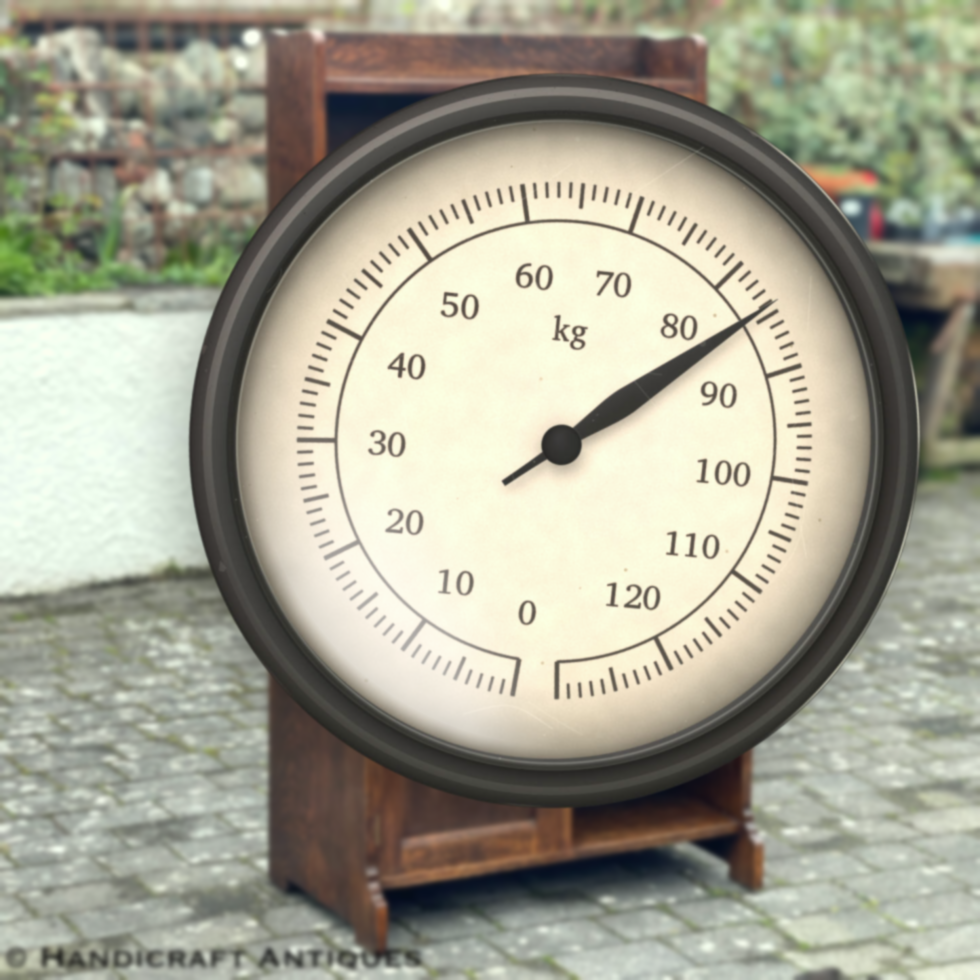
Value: value=84 unit=kg
